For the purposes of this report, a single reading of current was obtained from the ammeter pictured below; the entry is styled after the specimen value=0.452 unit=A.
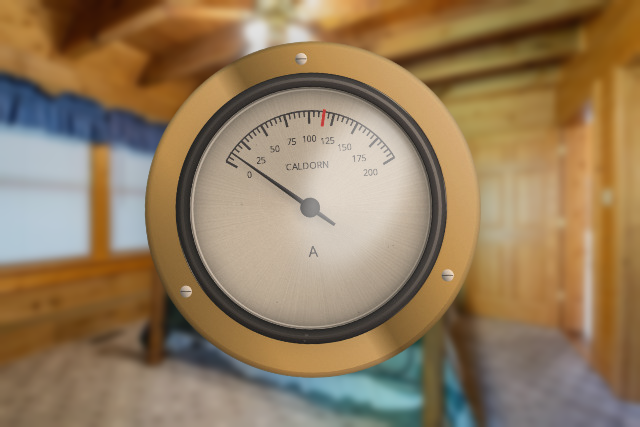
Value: value=10 unit=A
